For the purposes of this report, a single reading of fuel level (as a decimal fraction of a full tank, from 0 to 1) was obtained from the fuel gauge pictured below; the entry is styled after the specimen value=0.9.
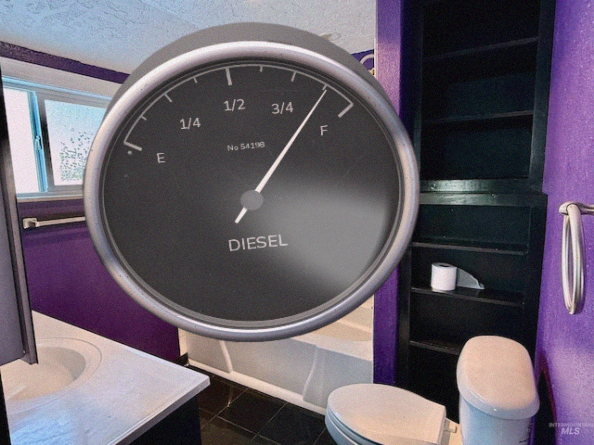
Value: value=0.875
